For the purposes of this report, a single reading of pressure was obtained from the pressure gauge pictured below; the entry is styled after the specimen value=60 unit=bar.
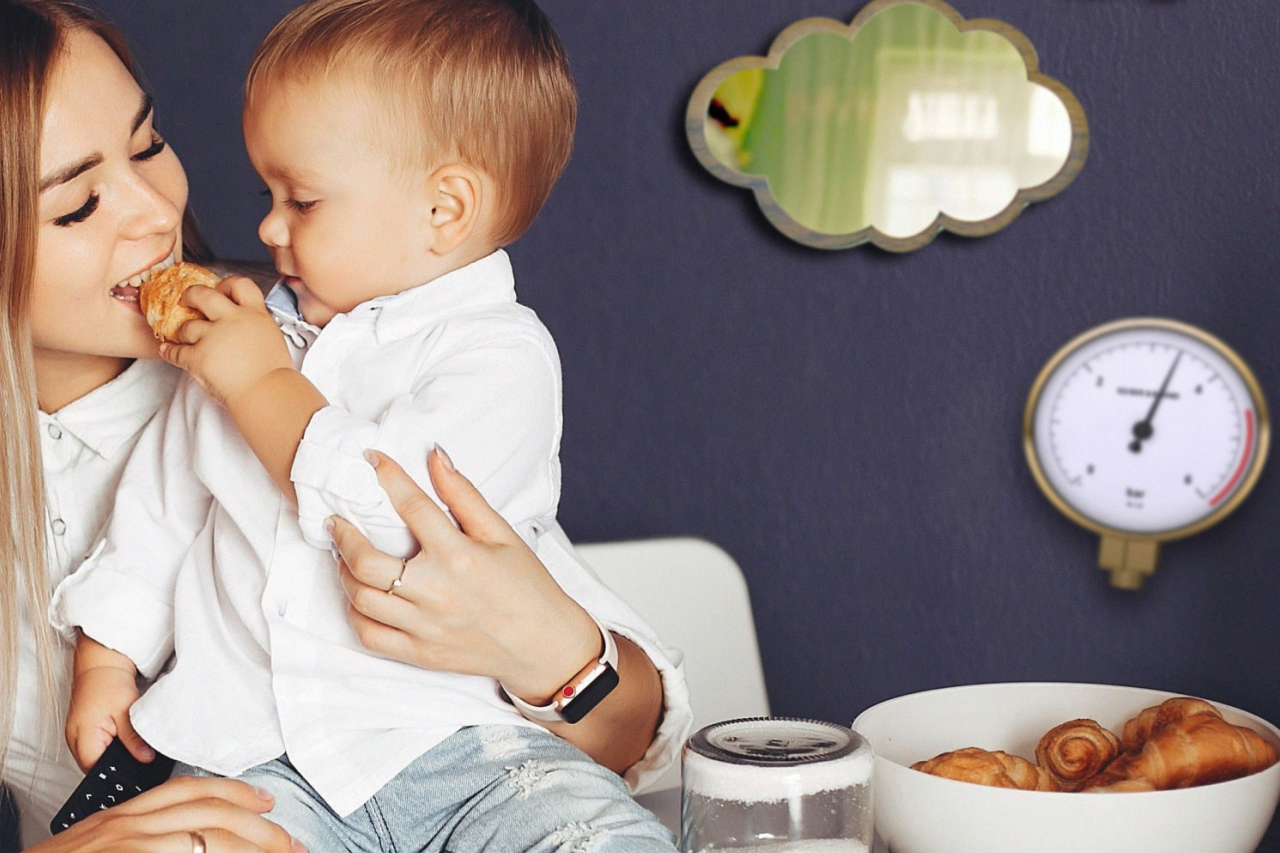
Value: value=3.4 unit=bar
